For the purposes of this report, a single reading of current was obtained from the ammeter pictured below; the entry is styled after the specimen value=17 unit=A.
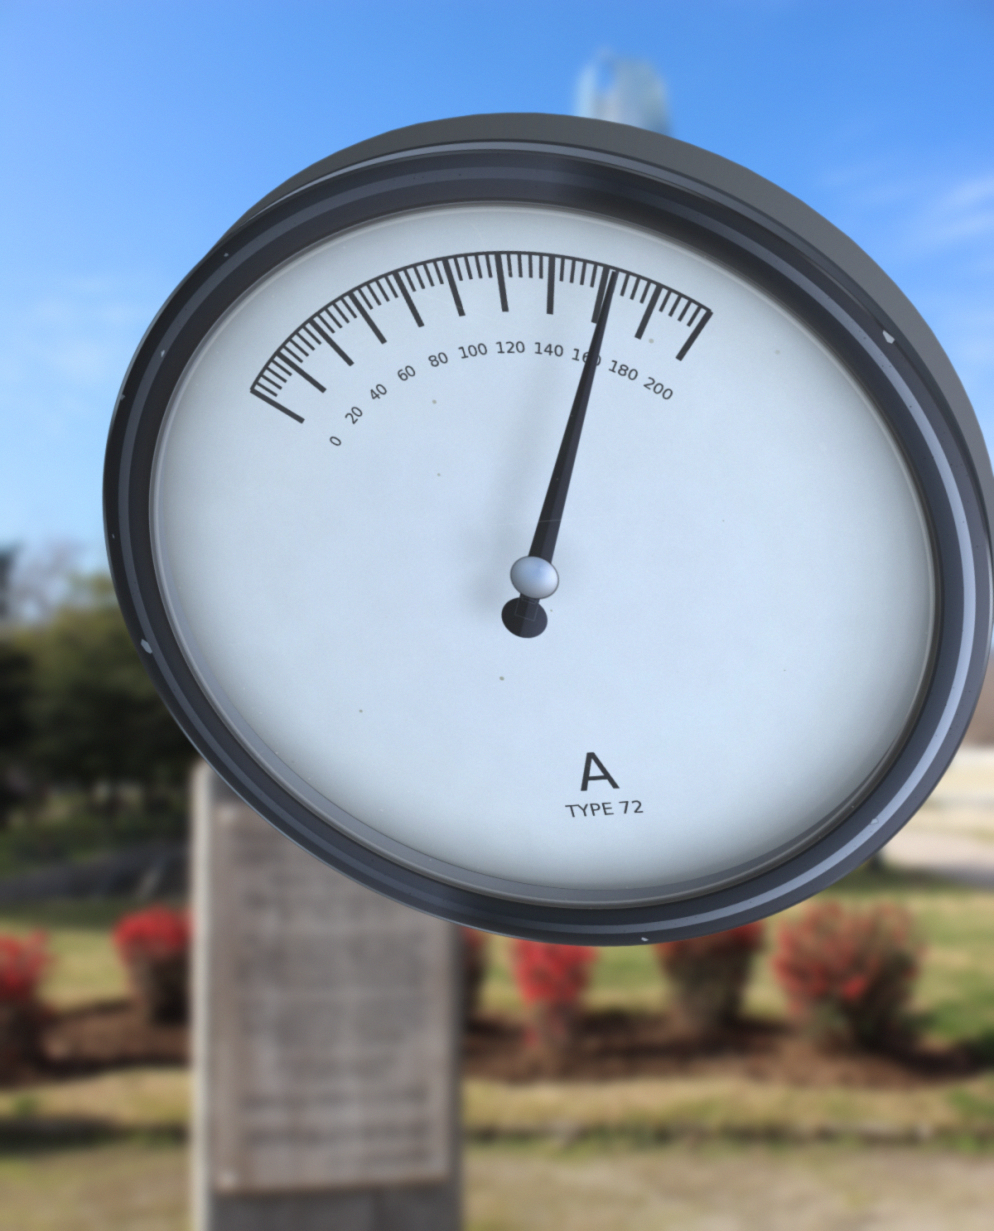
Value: value=164 unit=A
